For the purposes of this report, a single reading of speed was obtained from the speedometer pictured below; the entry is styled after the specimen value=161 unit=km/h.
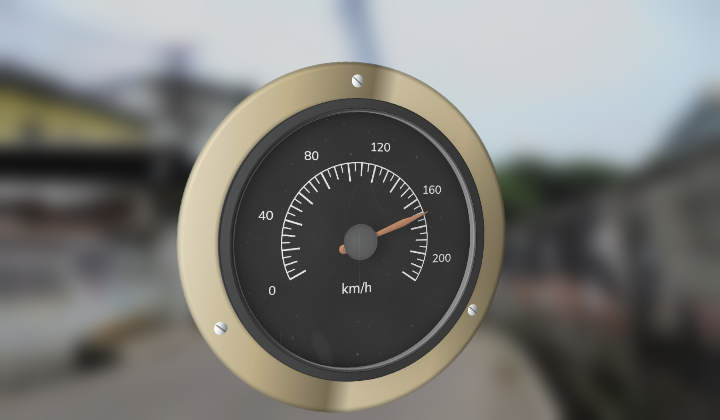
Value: value=170 unit=km/h
